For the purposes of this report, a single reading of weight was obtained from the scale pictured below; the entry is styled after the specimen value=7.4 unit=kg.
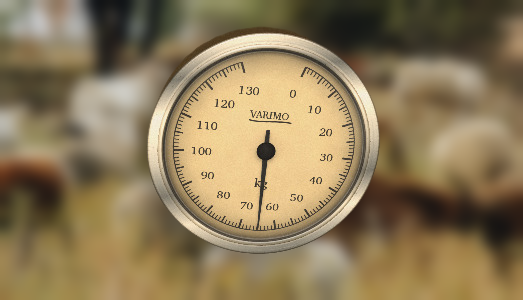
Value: value=65 unit=kg
